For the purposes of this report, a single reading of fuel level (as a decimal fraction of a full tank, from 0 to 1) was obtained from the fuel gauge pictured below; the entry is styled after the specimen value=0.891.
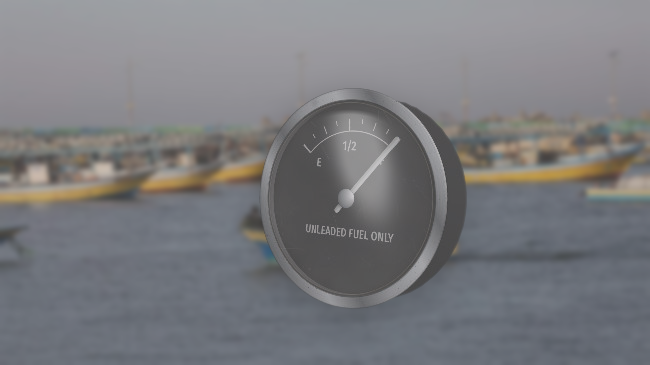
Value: value=1
